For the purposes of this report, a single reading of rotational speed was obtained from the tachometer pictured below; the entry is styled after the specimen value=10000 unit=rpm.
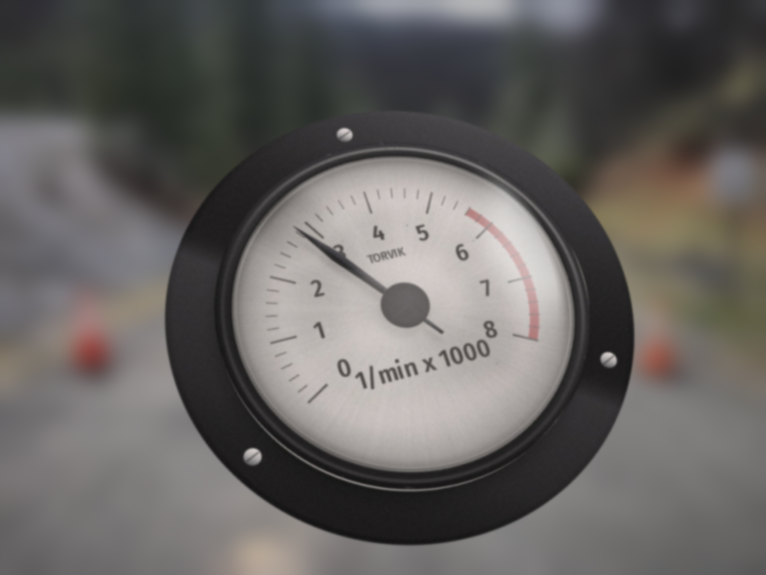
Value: value=2800 unit=rpm
